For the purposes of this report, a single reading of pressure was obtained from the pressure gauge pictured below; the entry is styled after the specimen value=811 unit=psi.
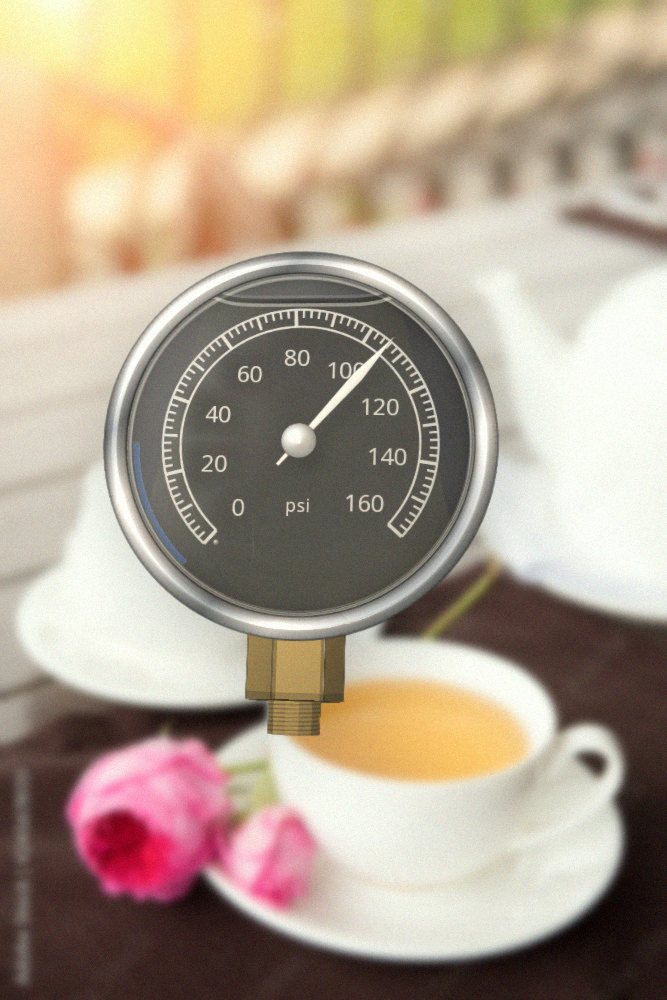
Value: value=106 unit=psi
